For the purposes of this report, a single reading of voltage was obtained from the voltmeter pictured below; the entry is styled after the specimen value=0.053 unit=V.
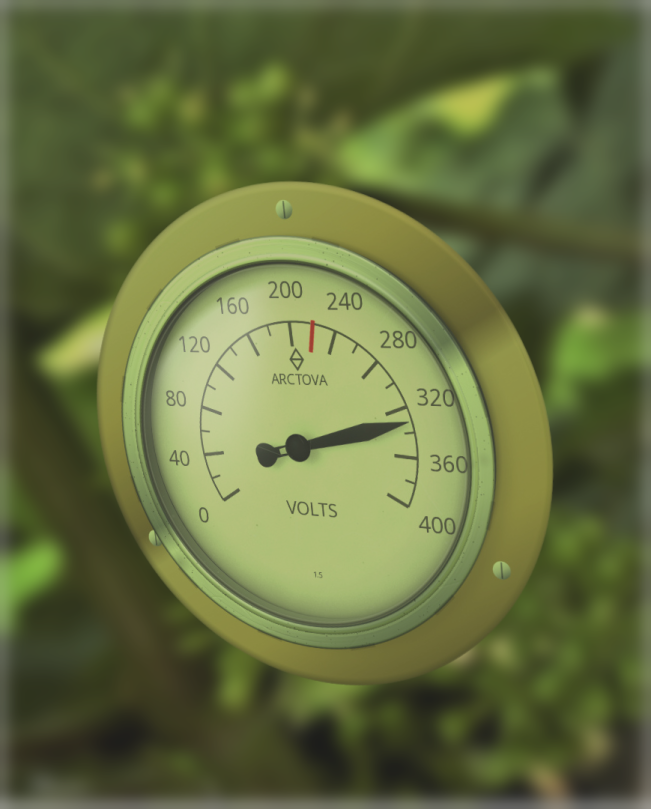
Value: value=330 unit=V
